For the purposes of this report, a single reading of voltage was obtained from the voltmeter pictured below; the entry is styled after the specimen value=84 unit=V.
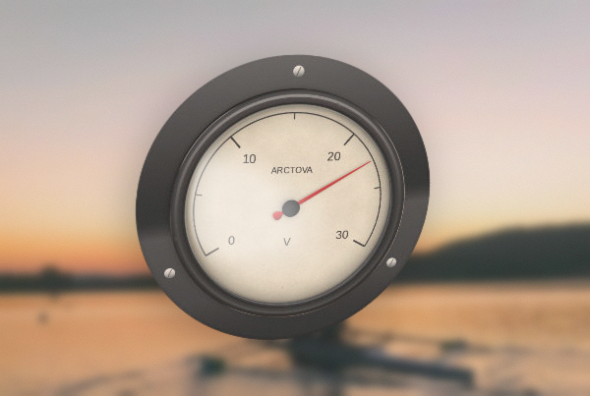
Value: value=22.5 unit=V
